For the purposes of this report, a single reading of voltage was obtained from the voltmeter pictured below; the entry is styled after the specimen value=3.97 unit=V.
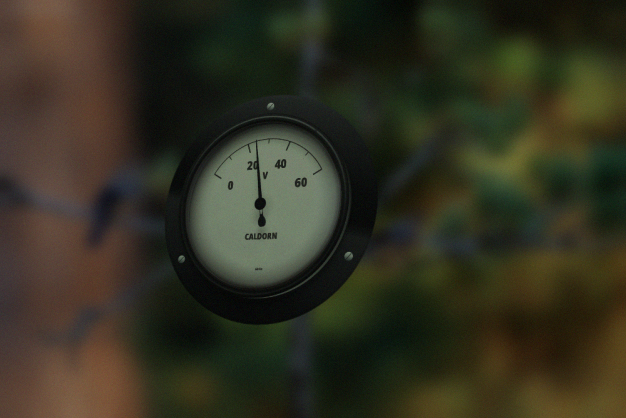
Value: value=25 unit=V
